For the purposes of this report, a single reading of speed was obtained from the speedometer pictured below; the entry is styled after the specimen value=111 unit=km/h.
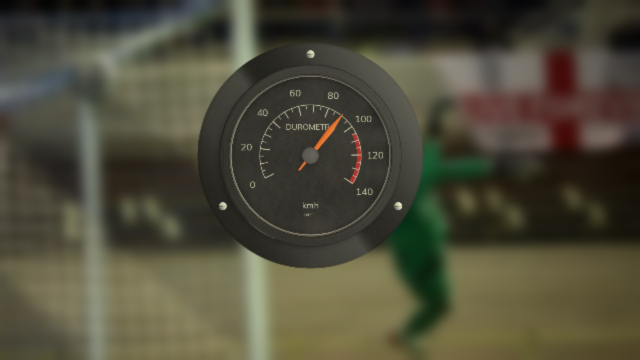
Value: value=90 unit=km/h
